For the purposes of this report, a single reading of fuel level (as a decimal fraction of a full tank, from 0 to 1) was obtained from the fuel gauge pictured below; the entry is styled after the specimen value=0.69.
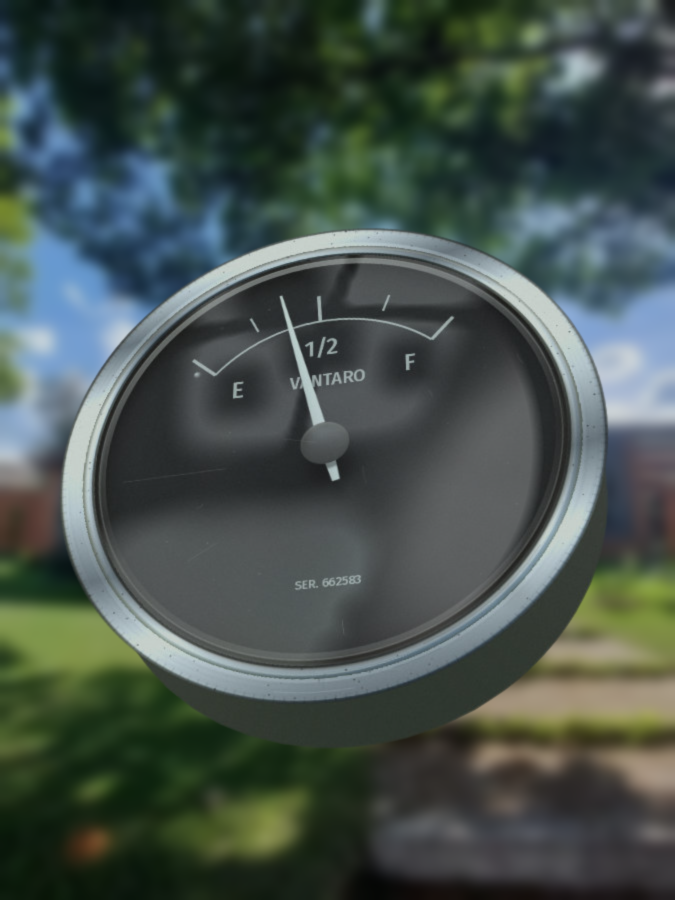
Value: value=0.375
